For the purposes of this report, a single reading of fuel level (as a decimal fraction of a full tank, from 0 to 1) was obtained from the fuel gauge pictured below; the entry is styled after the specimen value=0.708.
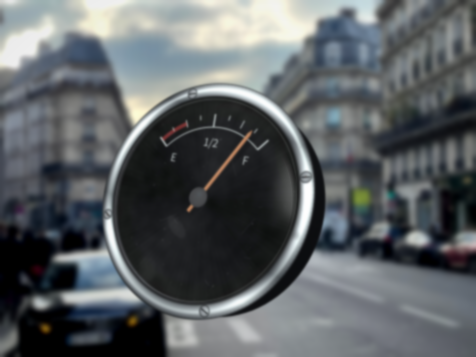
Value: value=0.875
